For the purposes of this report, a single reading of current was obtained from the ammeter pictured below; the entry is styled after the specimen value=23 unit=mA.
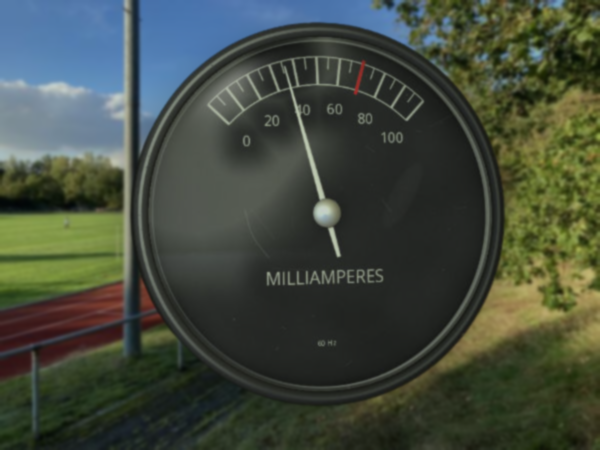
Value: value=35 unit=mA
